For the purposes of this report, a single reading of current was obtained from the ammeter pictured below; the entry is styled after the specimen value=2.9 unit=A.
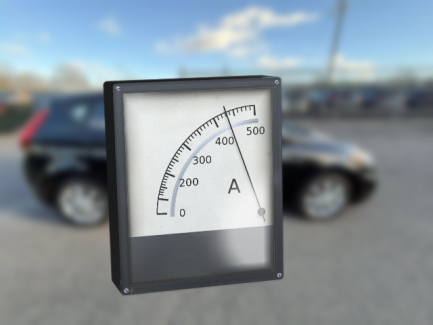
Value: value=430 unit=A
